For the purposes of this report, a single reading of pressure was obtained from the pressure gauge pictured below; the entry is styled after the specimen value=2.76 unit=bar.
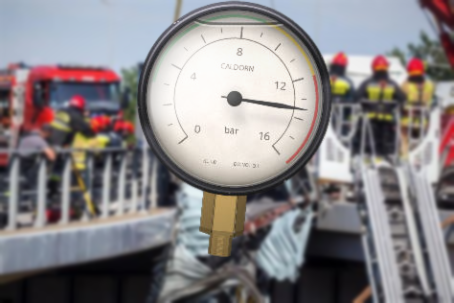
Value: value=13.5 unit=bar
